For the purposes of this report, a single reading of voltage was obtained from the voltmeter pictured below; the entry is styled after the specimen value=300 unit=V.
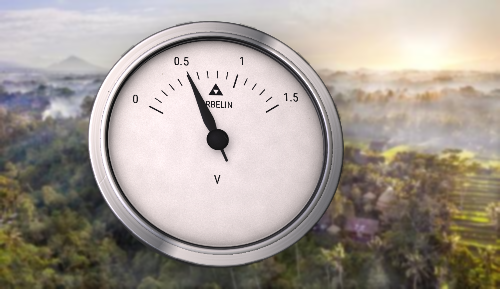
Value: value=0.5 unit=V
